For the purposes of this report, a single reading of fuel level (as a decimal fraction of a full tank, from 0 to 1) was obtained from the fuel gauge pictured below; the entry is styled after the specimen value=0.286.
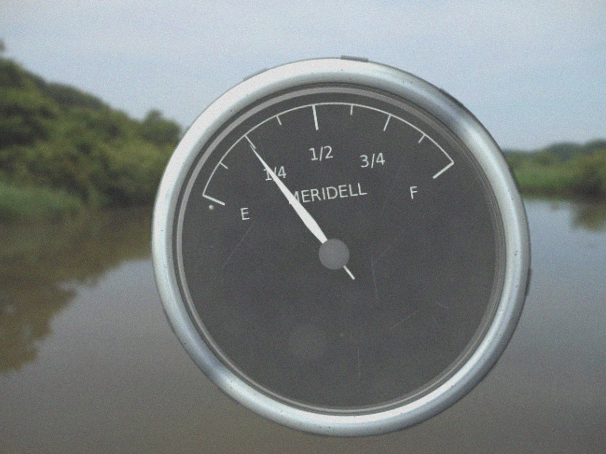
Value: value=0.25
